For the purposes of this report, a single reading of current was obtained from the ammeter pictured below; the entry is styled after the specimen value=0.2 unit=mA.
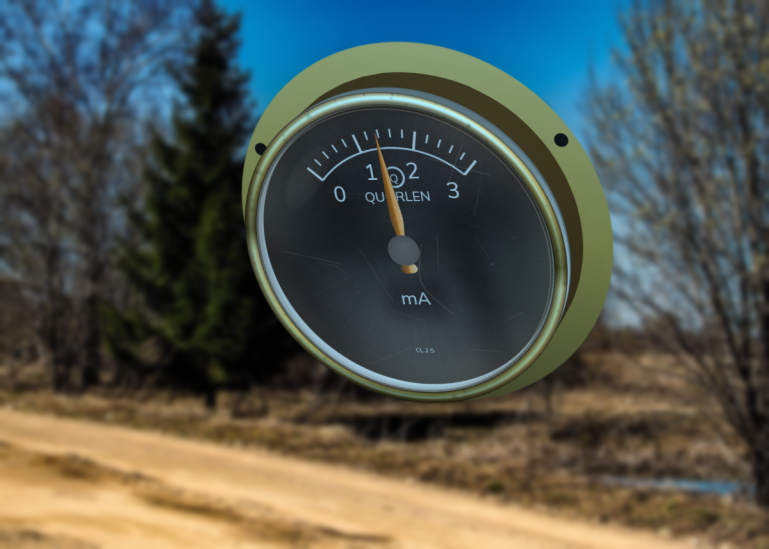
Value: value=1.4 unit=mA
